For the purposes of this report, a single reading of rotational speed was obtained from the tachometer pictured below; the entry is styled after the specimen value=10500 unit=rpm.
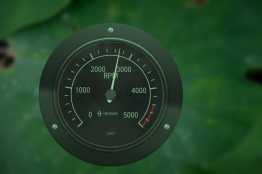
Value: value=2700 unit=rpm
